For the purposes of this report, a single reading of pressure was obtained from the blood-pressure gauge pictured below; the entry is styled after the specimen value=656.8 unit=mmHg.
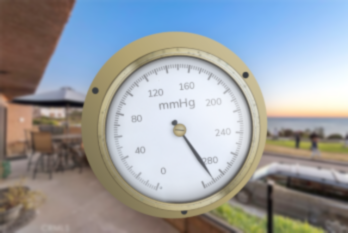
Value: value=290 unit=mmHg
